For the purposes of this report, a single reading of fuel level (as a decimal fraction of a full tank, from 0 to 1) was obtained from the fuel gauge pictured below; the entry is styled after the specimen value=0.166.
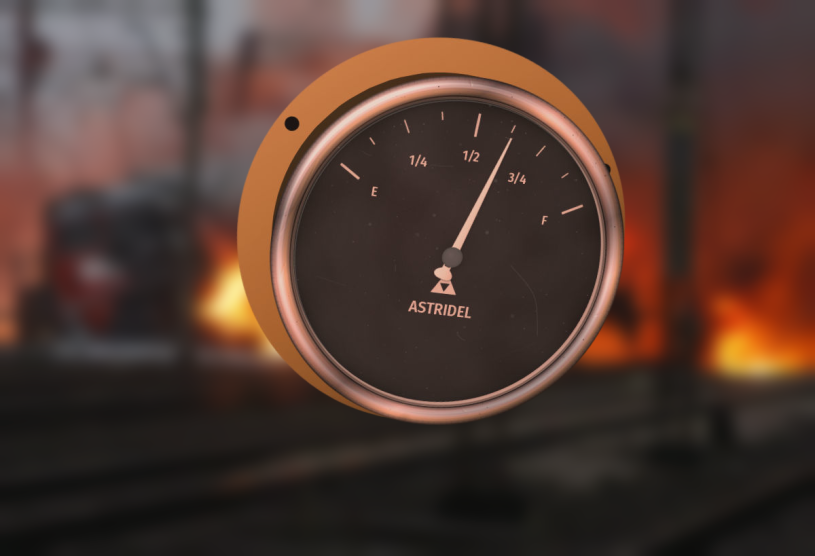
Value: value=0.625
